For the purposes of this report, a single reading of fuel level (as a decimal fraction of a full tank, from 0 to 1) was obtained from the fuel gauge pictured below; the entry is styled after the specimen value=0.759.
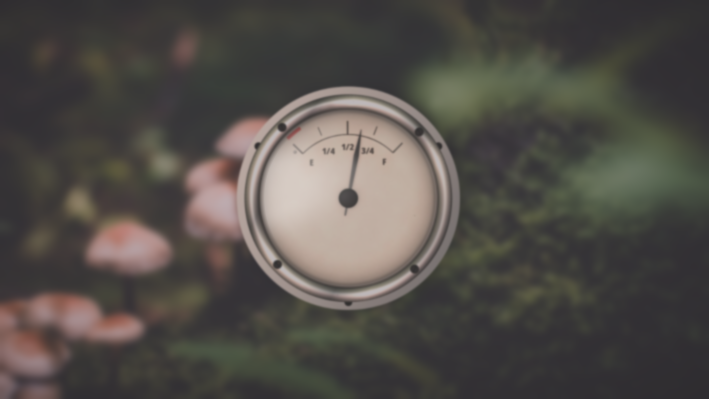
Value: value=0.625
